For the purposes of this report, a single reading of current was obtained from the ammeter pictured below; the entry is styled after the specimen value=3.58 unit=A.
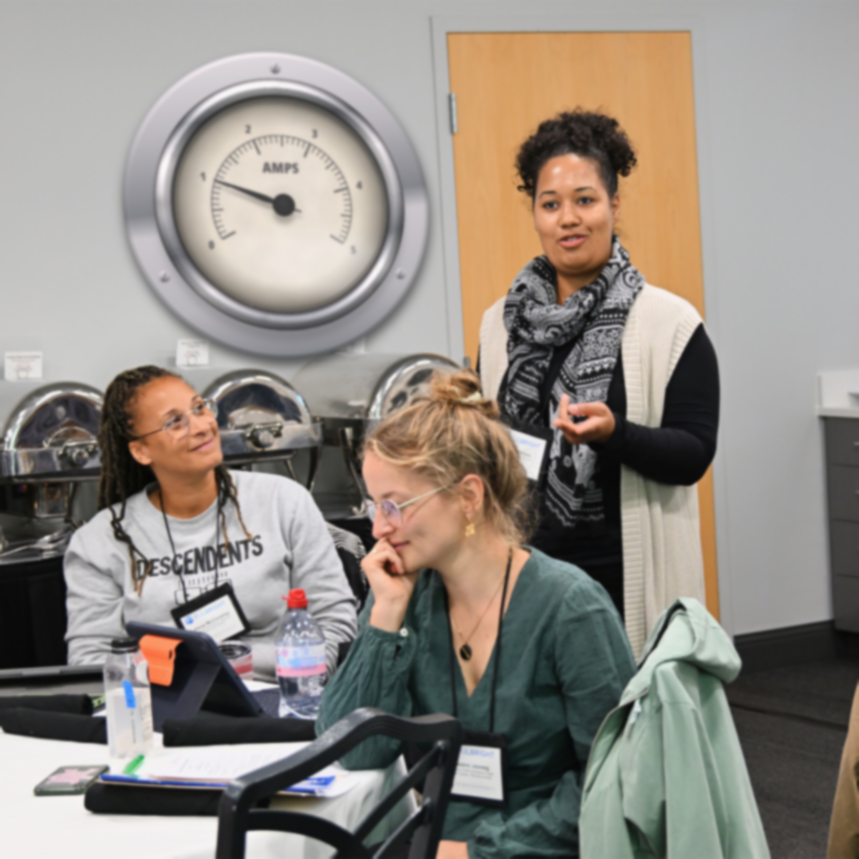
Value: value=1 unit=A
